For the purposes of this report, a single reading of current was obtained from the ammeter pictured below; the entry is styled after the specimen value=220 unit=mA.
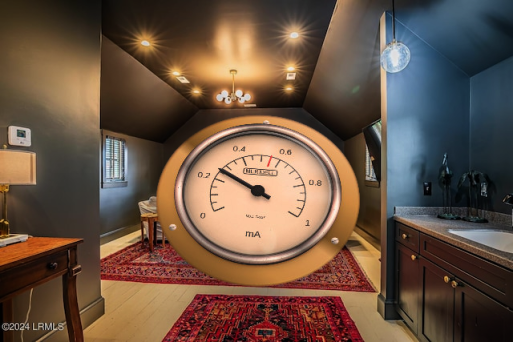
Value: value=0.25 unit=mA
